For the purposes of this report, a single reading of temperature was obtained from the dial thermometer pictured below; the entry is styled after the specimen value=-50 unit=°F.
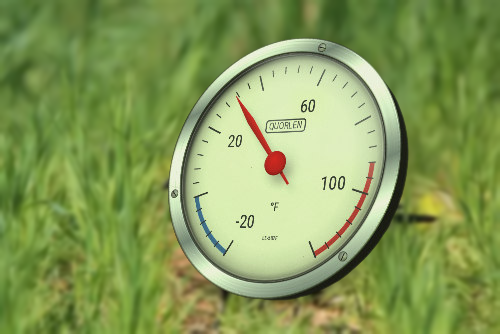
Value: value=32 unit=°F
